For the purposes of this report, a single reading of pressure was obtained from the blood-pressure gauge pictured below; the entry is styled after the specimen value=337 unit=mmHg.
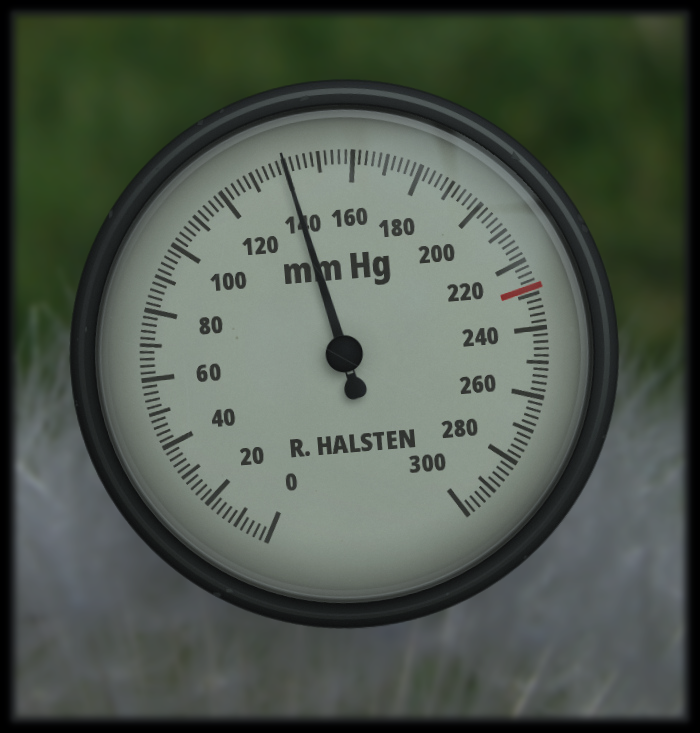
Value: value=140 unit=mmHg
